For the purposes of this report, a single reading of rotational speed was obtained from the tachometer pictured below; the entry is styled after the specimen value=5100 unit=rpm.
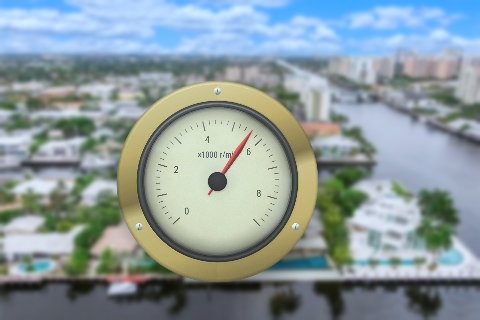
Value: value=5600 unit=rpm
